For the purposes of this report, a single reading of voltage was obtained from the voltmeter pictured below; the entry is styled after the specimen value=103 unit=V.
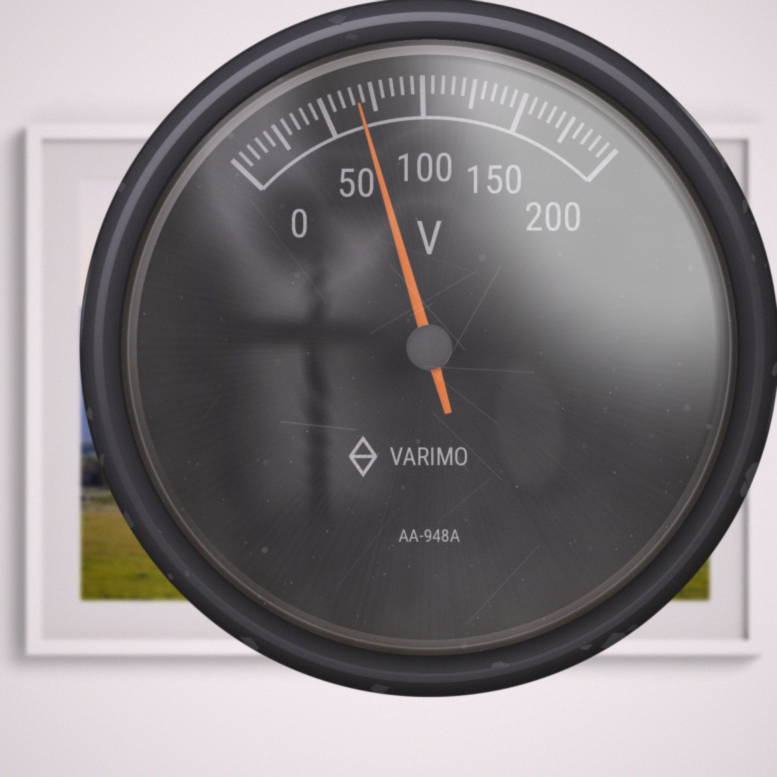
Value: value=67.5 unit=V
